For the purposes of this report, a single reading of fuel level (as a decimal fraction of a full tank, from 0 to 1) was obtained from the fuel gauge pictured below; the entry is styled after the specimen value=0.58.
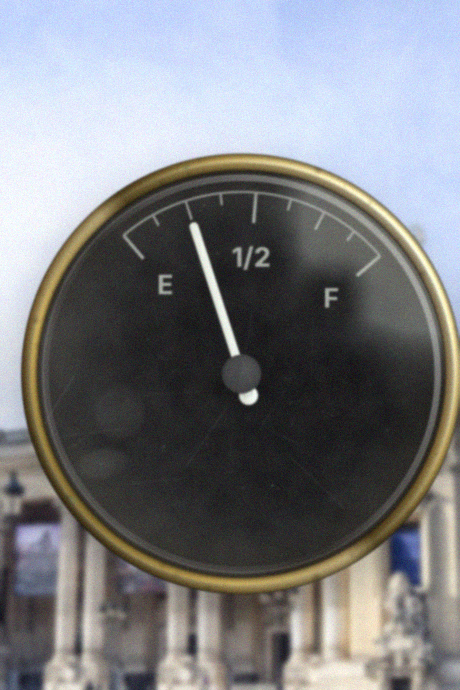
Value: value=0.25
